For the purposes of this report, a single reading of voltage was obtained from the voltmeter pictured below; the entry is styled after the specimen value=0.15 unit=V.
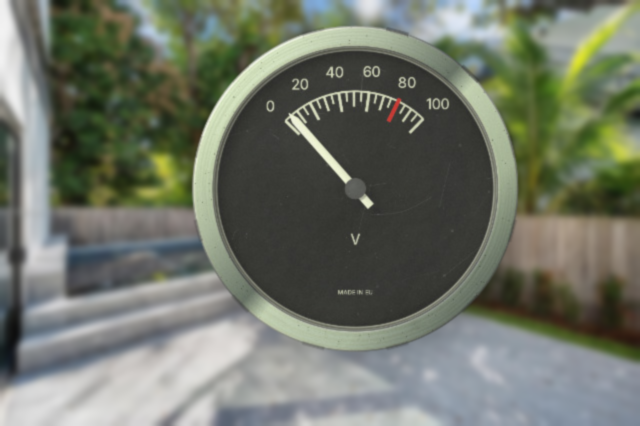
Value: value=5 unit=V
